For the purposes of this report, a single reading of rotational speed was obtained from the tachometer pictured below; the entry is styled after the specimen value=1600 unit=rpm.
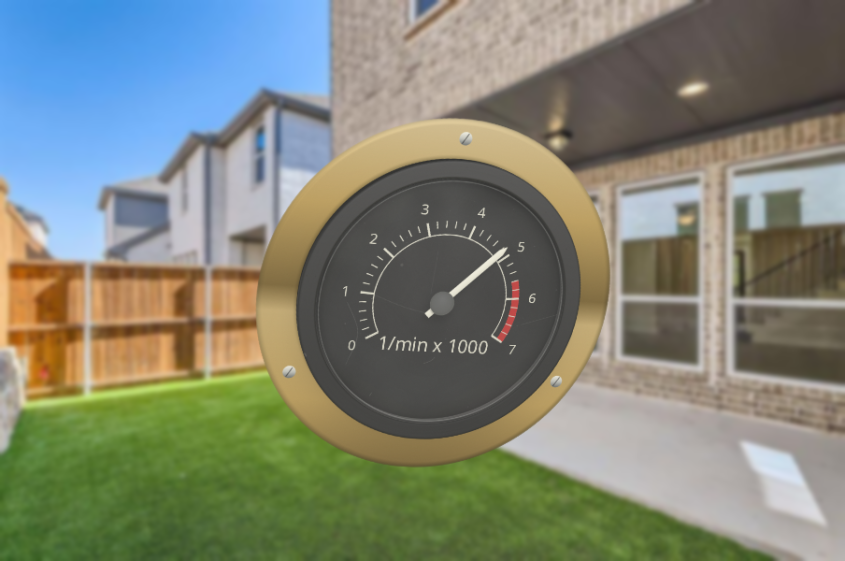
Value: value=4800 unit=rpm
